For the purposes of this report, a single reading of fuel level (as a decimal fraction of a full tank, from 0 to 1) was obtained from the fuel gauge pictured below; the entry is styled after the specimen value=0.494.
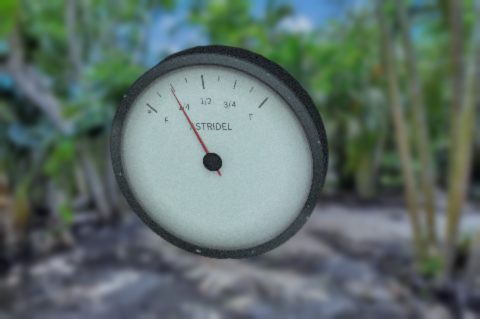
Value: value=0.25
